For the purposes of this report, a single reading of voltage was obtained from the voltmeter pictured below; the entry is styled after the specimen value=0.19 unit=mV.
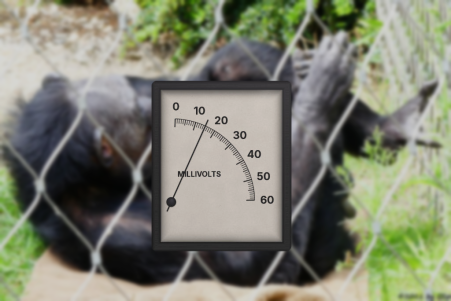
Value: value=15 unit=mV
